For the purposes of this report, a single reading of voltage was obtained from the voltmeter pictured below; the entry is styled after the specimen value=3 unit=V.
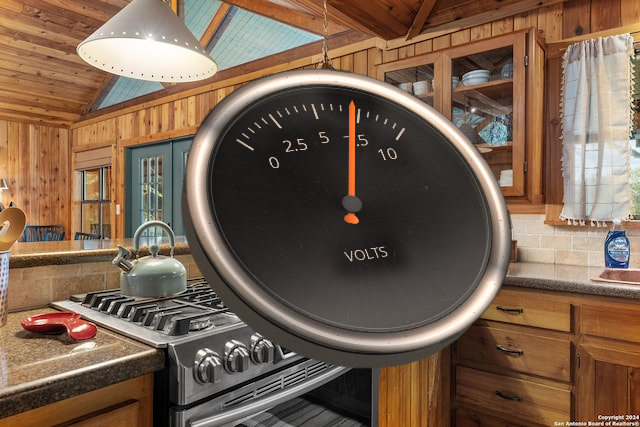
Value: value=7 unit=V
